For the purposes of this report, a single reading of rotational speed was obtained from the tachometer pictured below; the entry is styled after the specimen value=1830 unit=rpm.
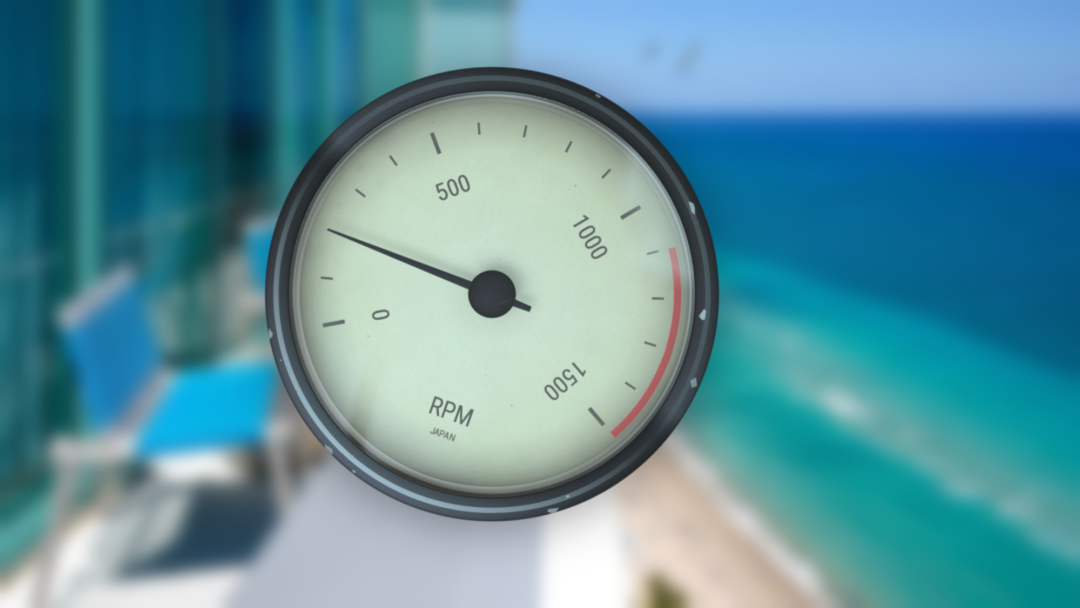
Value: value=200 unit=rpm
